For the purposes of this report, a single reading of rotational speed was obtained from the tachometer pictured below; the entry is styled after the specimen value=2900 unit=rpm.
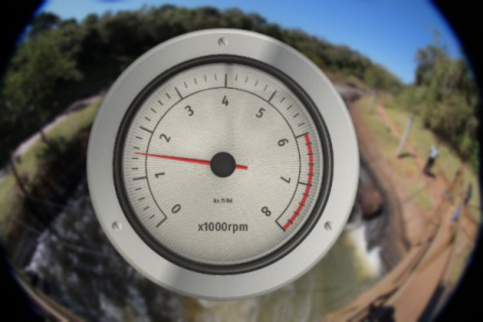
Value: value=1500 unit=rpm
